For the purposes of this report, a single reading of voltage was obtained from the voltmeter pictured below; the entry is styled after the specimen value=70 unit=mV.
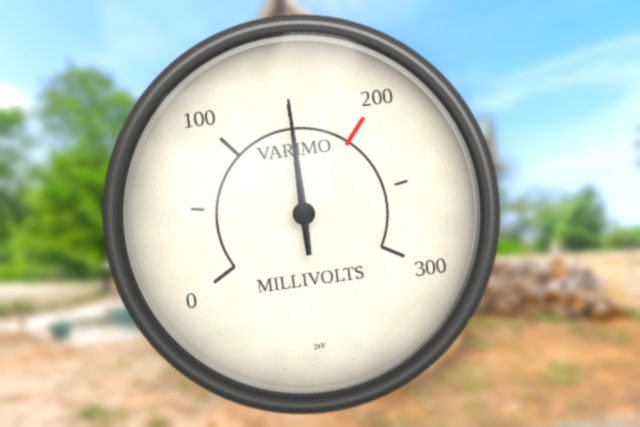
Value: value=150 unit=mV
